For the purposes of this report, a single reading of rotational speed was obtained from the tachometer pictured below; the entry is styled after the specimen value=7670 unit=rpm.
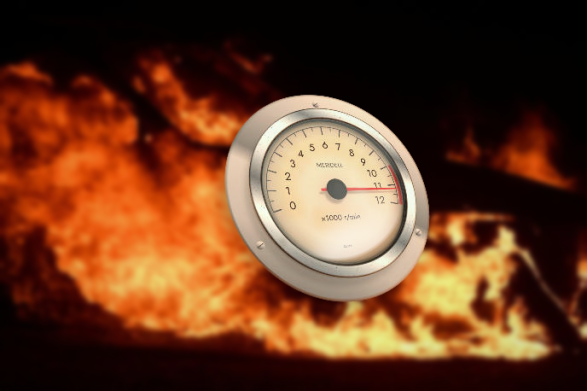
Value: value=11250 unit=rpm
